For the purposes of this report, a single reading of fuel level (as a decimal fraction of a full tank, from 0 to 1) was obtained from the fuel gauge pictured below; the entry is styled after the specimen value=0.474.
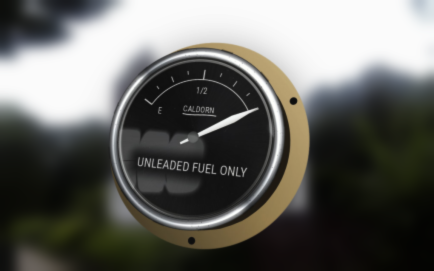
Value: value=1
